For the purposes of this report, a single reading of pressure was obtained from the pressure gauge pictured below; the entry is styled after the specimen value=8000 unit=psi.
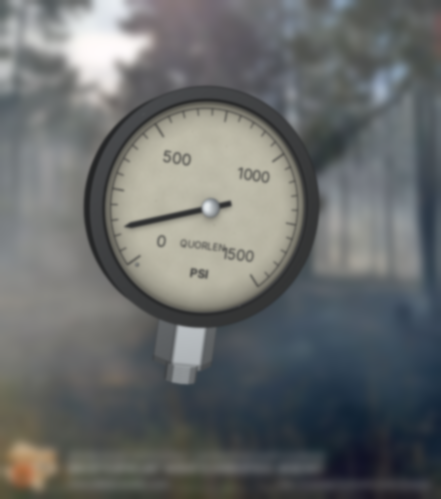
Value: value=125 unit=psi
